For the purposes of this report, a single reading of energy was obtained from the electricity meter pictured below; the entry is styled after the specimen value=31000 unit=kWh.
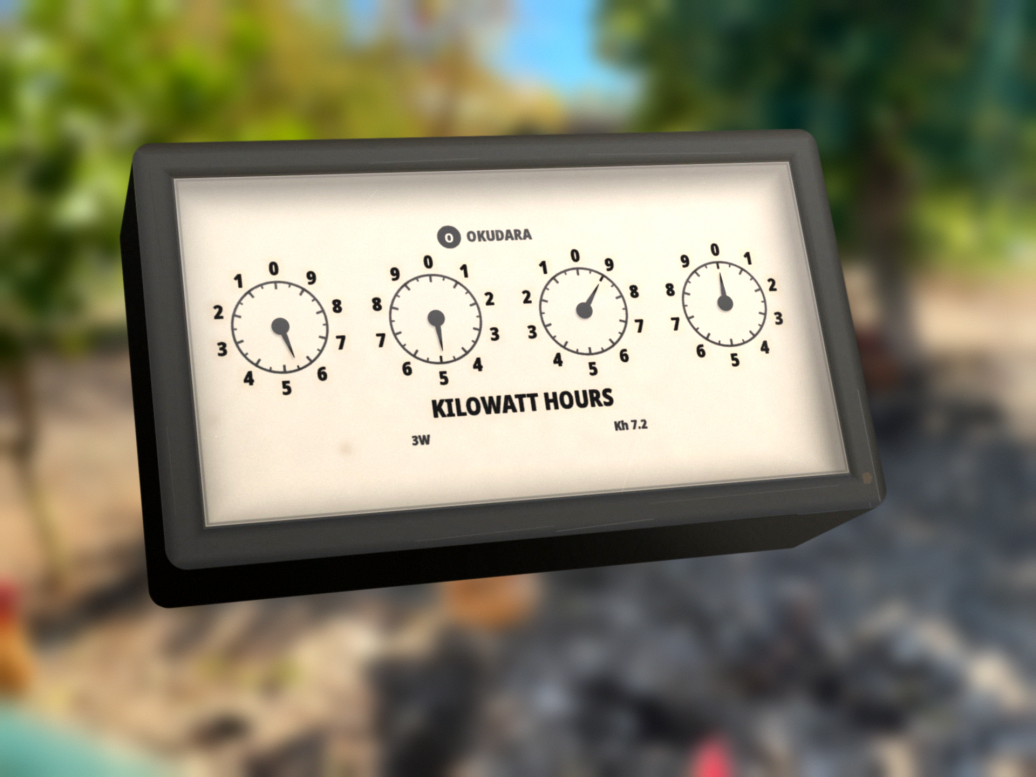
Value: value=5490 unit=kWh
